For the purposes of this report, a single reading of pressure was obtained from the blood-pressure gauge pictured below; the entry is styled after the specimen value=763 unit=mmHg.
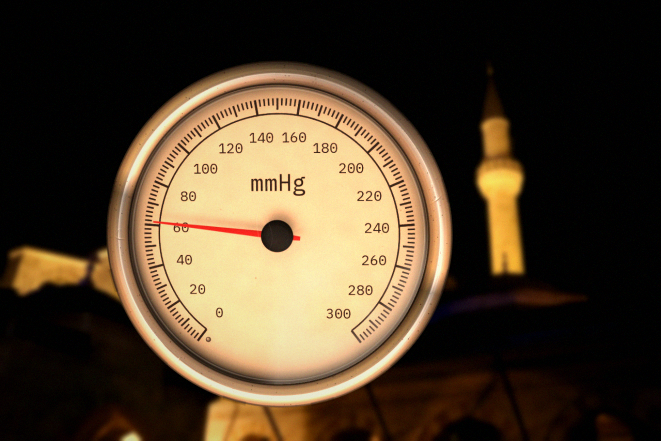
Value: value=62 unit=mmHg
